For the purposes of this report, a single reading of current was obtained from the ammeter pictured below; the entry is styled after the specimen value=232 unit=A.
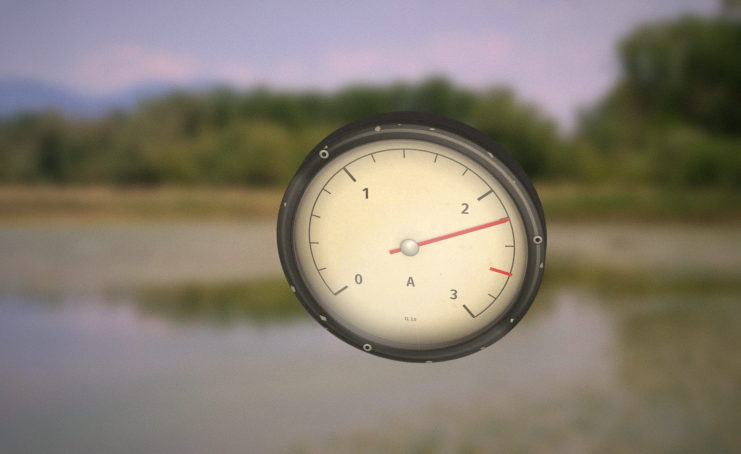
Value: value=2.2 unit=A
